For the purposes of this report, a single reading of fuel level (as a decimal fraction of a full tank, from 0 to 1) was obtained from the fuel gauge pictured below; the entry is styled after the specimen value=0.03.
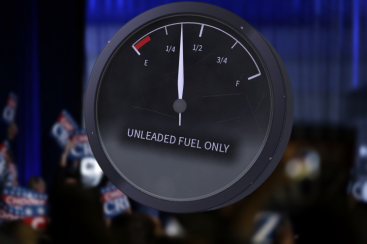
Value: value=0.375
